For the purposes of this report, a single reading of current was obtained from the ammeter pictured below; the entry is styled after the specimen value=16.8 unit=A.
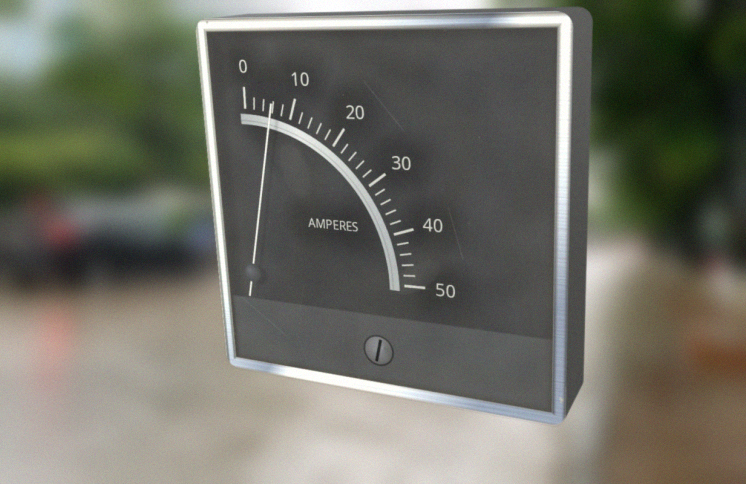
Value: value=6 unit=A
